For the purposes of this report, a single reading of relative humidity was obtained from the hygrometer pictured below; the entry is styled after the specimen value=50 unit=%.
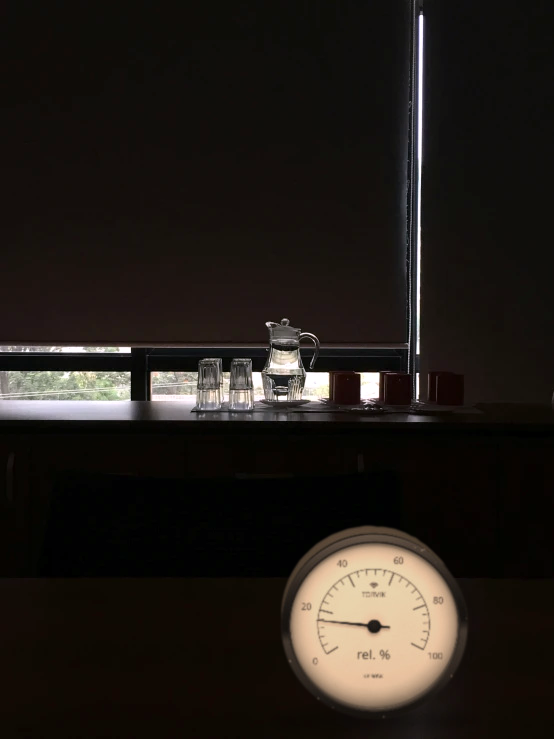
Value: value=16 unit=%
